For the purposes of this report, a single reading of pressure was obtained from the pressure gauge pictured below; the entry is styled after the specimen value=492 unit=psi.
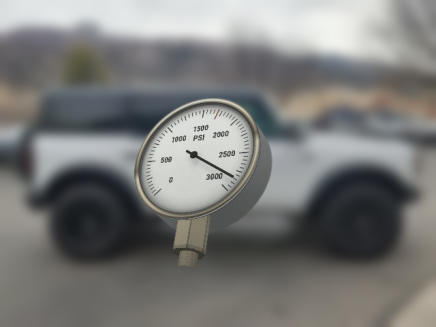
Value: value=2850 unit=psi
